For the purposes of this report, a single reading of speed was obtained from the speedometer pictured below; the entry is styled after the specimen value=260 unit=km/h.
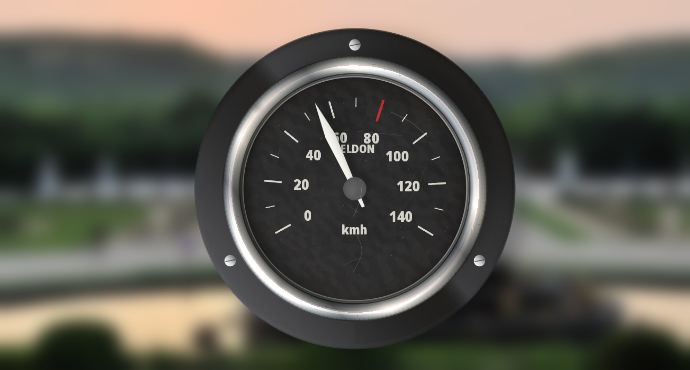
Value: value=55 unit=km/h
